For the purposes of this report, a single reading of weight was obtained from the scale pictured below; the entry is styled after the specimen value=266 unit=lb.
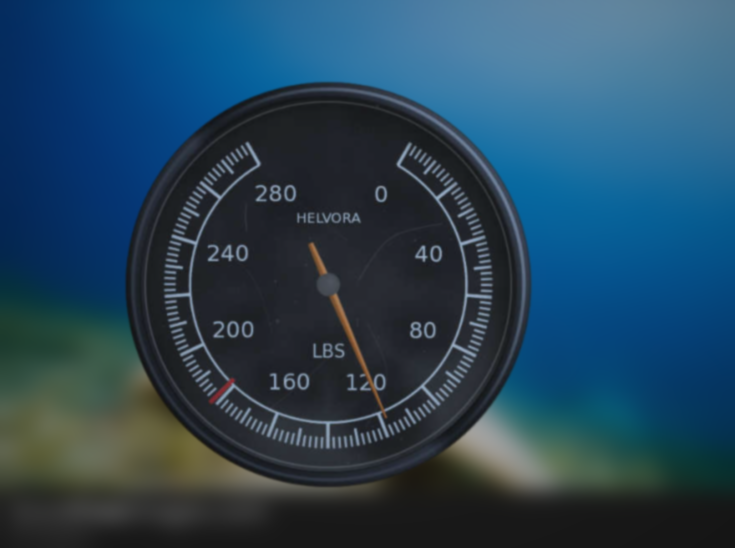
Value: value=118 unit=lb
